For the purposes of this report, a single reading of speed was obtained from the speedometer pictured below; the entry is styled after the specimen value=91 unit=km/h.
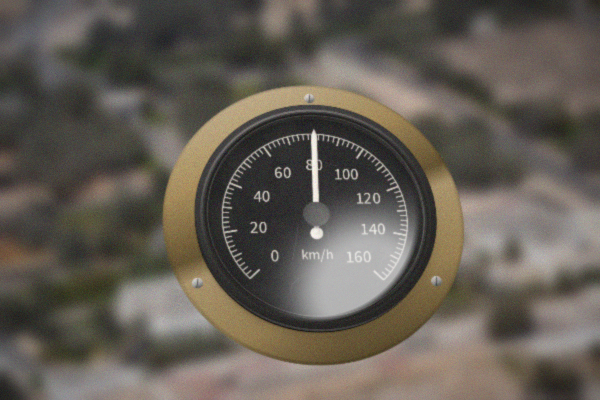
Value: value=80 unit=km/h
